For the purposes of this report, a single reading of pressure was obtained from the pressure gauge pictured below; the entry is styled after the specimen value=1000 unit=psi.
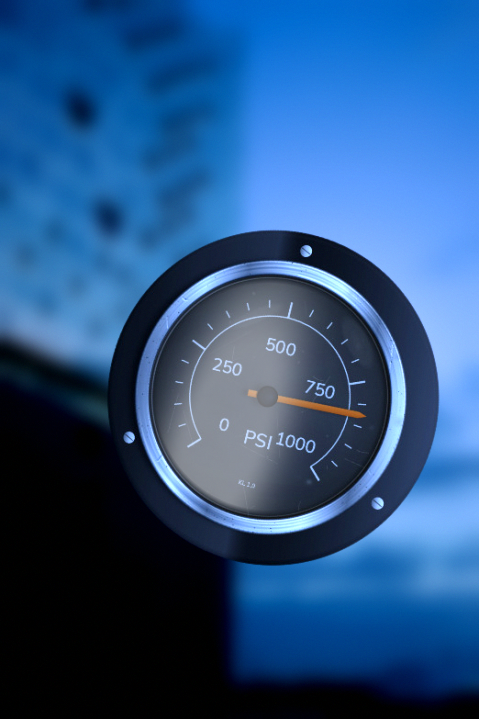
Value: value=825 unit=psi
